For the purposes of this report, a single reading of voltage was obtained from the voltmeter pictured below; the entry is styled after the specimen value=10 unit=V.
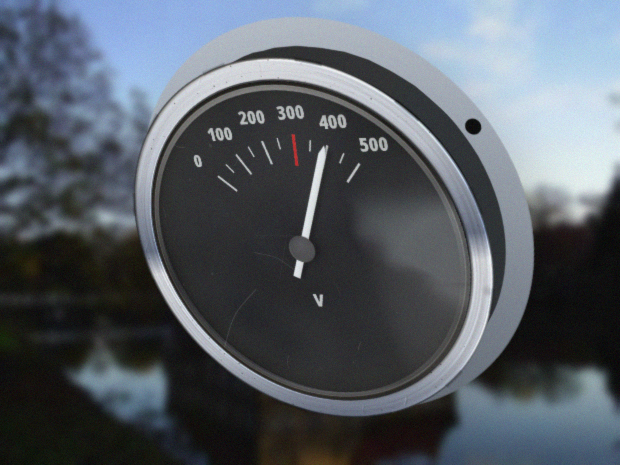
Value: value=400 unit=V
